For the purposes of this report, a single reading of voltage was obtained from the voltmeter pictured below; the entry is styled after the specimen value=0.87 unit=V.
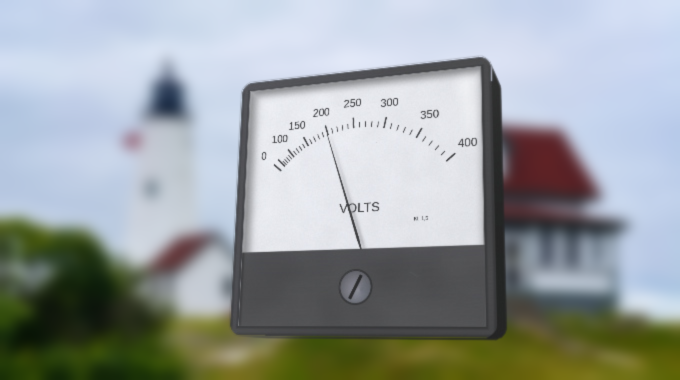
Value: value=200 unit=V
